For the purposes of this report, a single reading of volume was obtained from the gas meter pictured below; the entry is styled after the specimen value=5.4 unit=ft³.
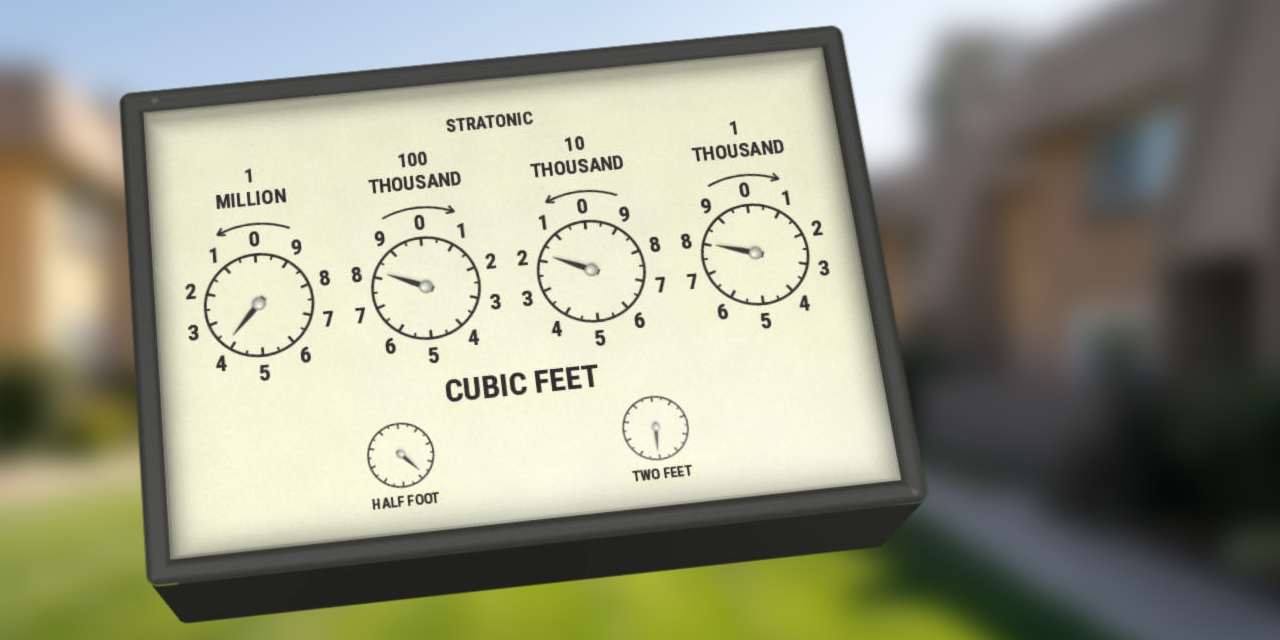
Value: value=381800 unit=ft³
